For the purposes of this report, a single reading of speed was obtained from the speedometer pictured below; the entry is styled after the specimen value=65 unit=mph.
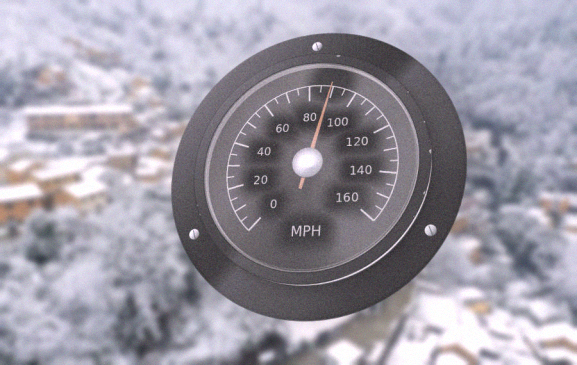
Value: value=90 unit=mph
